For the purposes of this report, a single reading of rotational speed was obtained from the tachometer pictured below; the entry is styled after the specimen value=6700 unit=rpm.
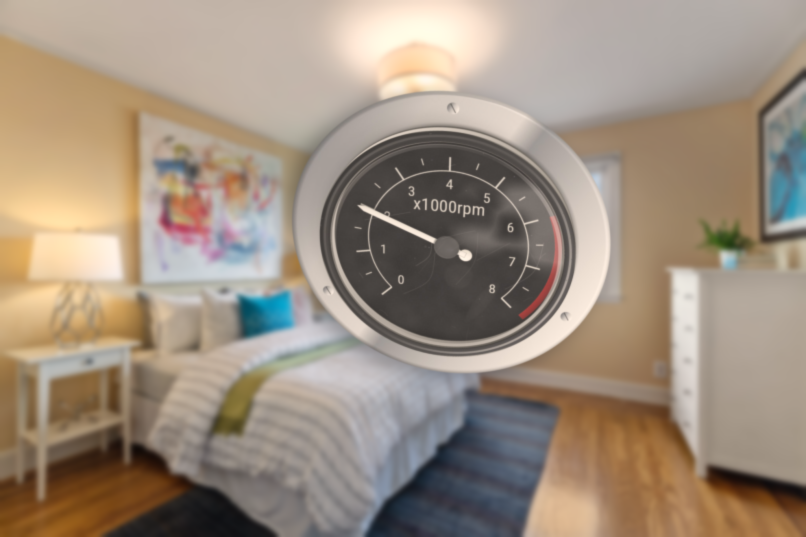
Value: value=2000 unit=rpm
